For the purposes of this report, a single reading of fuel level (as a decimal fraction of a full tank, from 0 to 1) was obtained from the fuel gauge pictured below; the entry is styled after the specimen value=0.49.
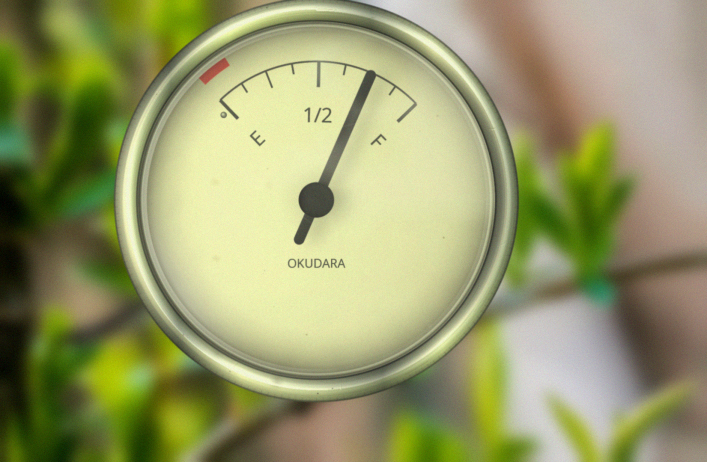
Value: value=0.75
